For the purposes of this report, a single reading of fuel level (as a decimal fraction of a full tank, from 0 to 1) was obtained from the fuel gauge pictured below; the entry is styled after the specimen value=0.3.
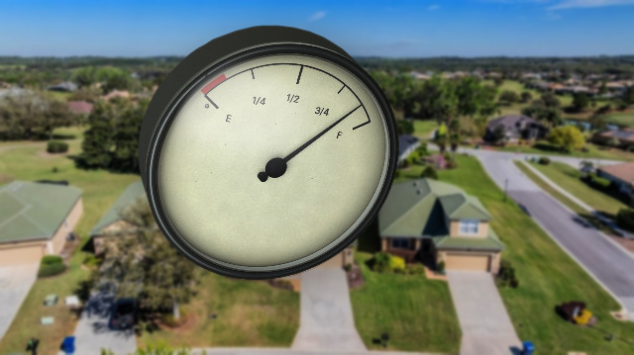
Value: value=0.875
